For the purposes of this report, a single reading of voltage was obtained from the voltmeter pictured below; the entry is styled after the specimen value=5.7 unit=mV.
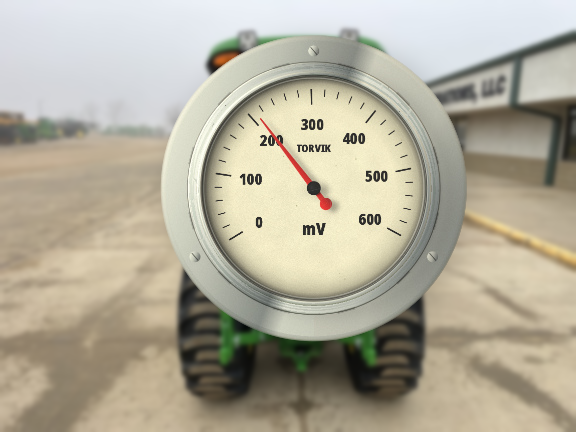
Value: value=210 unit=mV
